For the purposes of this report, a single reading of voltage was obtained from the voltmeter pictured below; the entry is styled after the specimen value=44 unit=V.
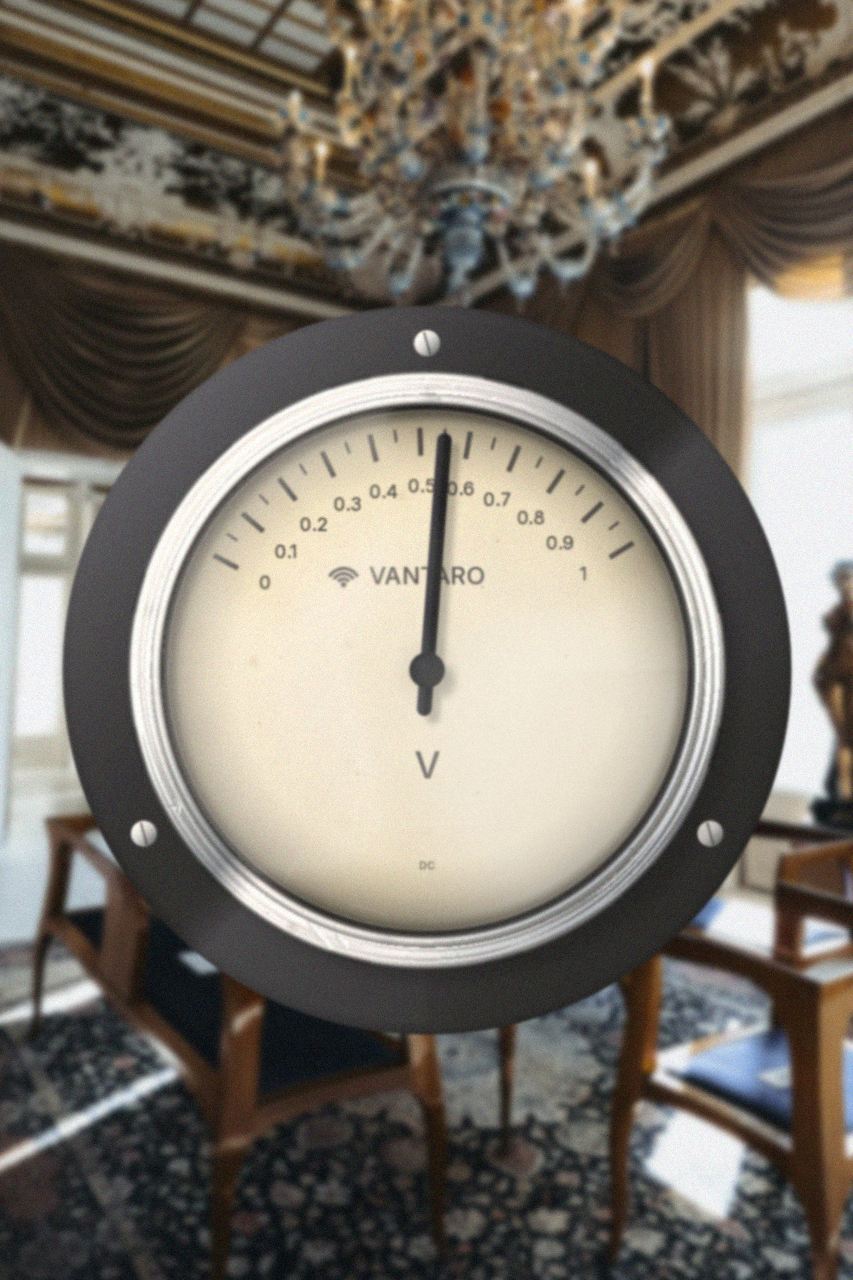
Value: value=0.55 unit=V
